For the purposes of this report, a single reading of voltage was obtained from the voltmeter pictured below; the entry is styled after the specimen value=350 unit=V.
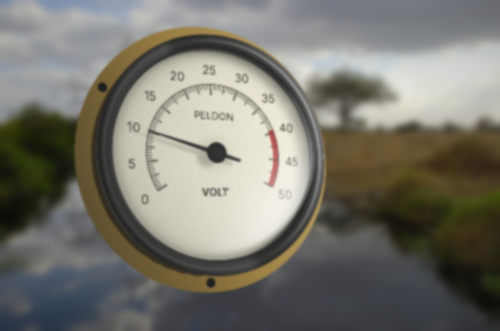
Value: value=10 unit=V
